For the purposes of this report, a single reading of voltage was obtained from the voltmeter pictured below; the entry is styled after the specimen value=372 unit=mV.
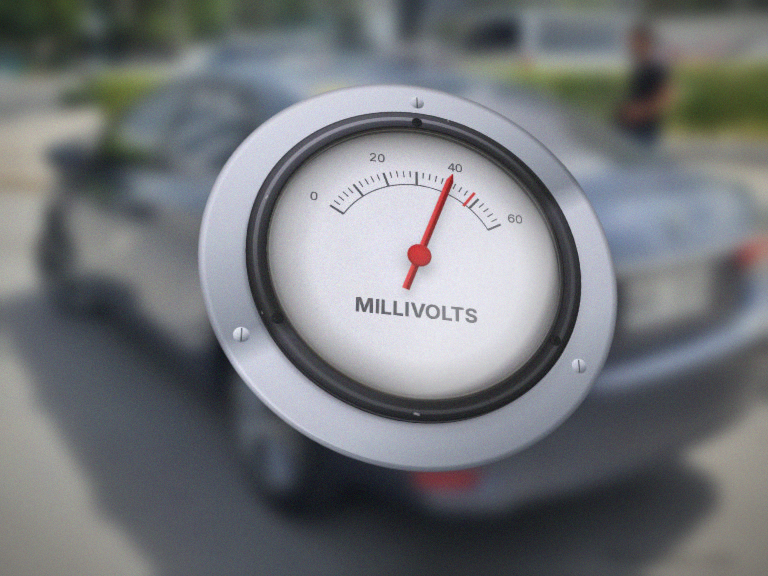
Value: value=40 unit=mV
